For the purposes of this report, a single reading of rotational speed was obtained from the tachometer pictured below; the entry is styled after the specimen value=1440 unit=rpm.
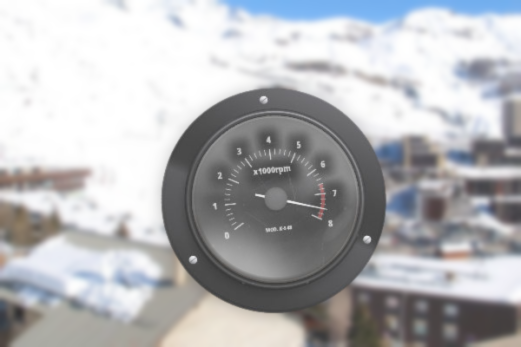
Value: value=7600 unit=rpm
